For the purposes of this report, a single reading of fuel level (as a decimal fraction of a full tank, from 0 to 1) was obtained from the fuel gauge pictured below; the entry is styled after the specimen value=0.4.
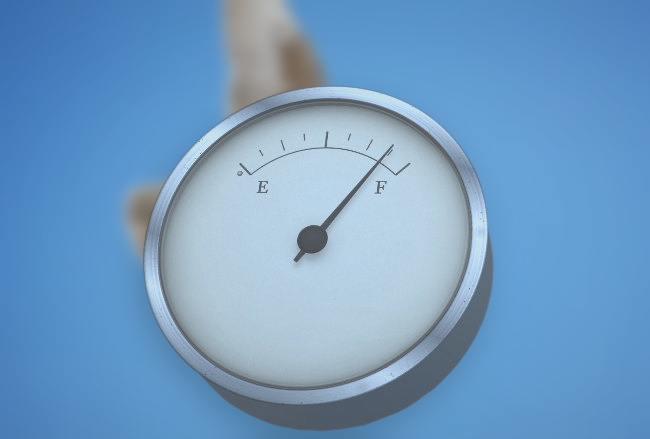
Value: value=0.875
